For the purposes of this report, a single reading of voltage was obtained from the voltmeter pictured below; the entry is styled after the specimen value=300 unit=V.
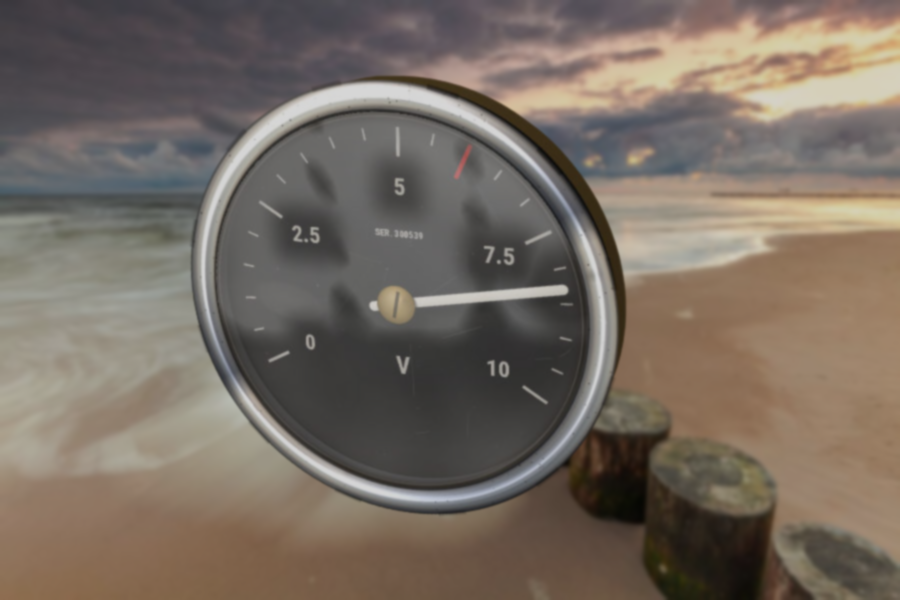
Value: value=8.25 unit=V
